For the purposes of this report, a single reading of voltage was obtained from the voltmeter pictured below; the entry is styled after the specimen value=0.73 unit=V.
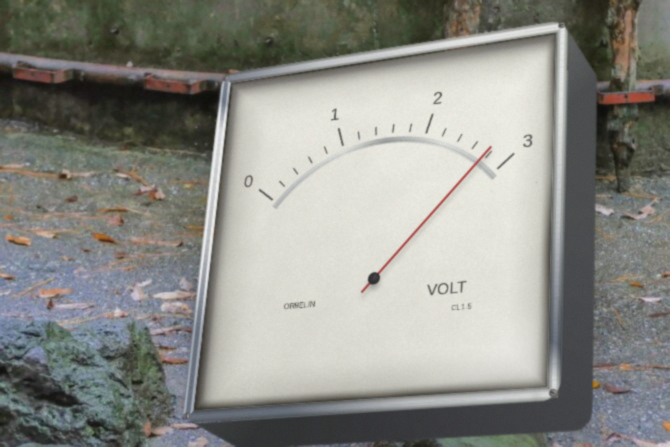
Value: value=2.8 unit=V
